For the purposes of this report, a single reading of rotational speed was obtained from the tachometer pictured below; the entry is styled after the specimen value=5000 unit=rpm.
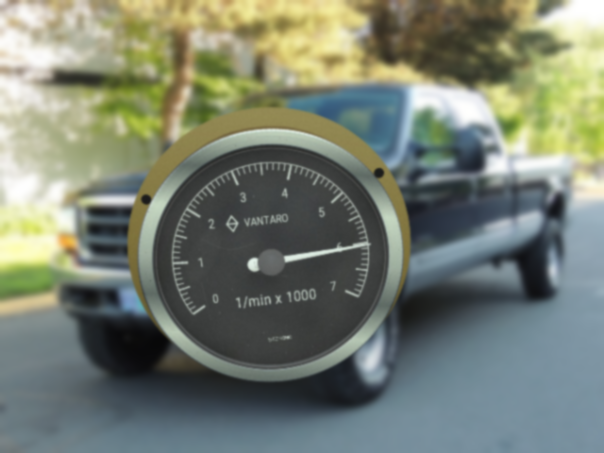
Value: value=6000 unit=rpm
